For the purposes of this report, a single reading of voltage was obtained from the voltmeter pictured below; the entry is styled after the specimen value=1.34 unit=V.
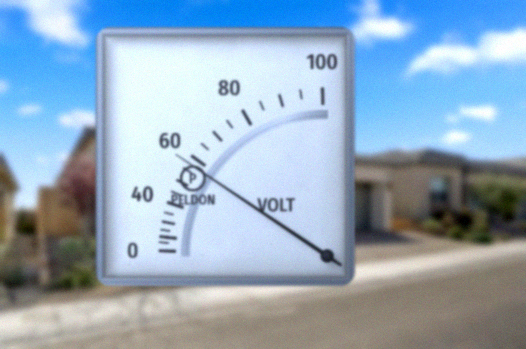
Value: value=57.5 unit=V
